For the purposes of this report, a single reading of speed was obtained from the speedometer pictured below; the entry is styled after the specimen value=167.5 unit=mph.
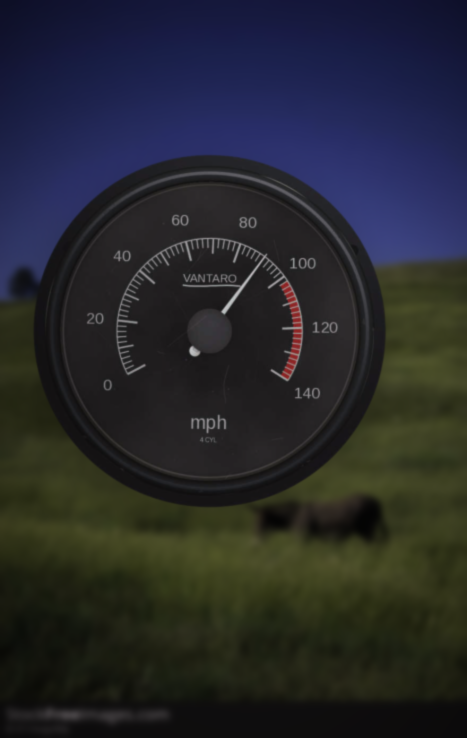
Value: value=90 unit=mph
